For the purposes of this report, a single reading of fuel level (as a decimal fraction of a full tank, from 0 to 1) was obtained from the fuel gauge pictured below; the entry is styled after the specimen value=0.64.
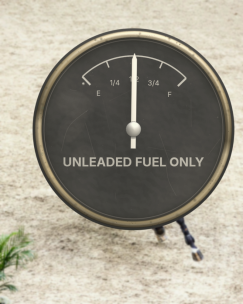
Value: value=0.5
